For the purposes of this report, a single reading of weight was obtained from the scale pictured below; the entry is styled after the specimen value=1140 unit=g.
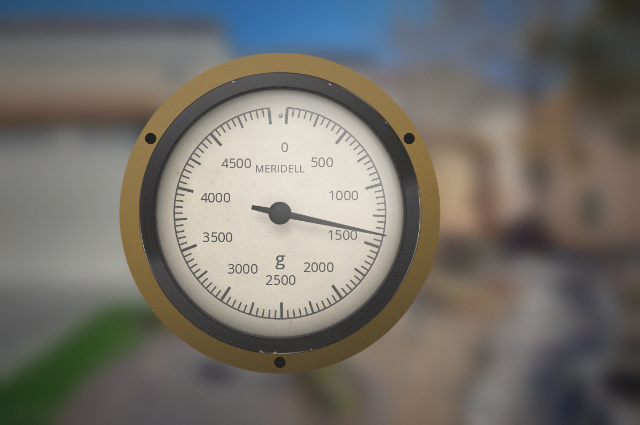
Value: value=1400 unit=g
